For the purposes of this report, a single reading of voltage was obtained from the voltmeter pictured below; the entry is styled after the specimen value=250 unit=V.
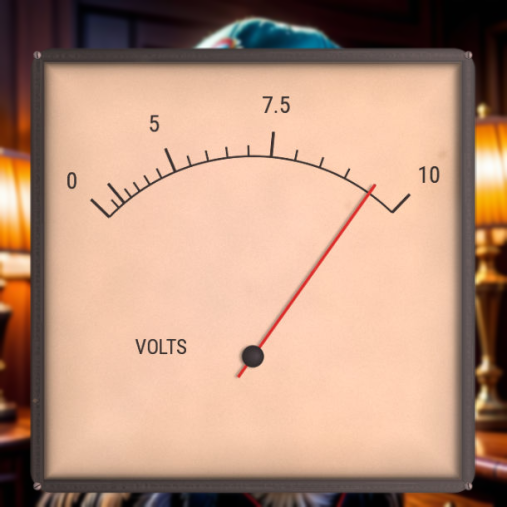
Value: value=9.5 unit=V
